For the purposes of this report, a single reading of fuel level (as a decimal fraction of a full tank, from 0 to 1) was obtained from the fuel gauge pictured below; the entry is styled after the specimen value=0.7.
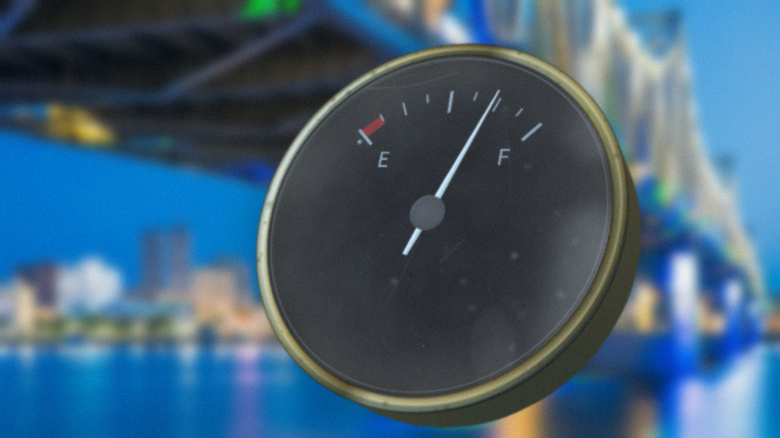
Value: value=0.75
